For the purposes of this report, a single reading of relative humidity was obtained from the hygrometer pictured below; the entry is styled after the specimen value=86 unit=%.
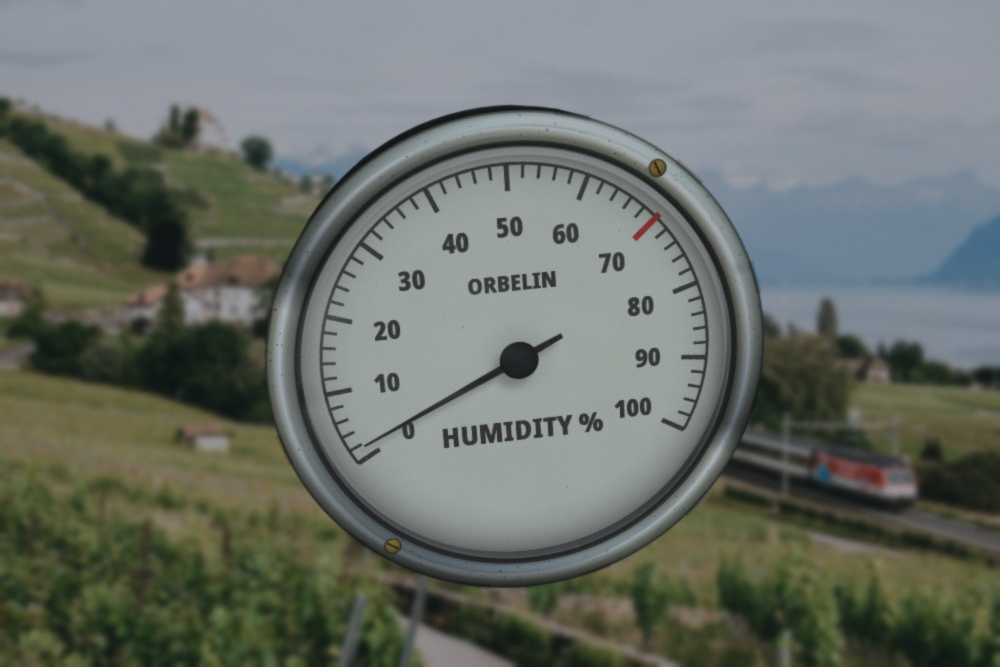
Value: value=2 unit=%
